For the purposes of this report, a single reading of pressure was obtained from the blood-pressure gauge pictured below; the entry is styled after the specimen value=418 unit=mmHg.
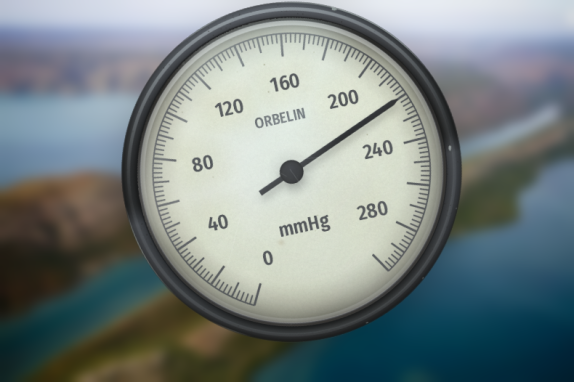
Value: value=220 unit=mmHg
